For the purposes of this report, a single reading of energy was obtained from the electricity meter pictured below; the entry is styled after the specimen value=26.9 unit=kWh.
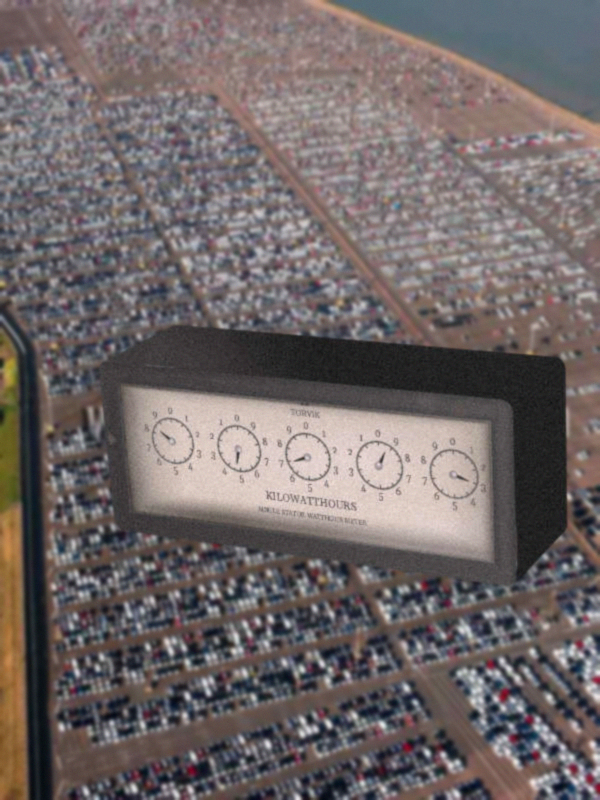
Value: value=84693 unit=kWh
